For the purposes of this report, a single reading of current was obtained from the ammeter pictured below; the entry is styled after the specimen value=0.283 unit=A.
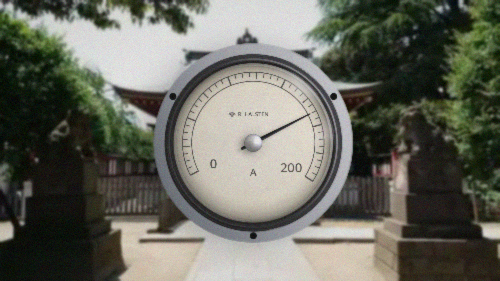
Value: value=150 unit=A
